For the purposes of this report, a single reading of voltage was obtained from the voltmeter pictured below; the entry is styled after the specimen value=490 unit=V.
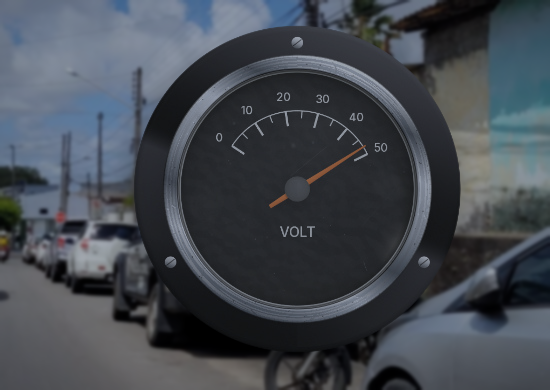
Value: value=47.5 unit=V
